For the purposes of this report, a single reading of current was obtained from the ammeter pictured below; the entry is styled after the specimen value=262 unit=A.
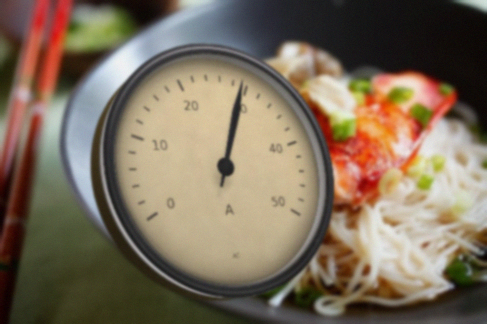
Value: value=29 unit=A
